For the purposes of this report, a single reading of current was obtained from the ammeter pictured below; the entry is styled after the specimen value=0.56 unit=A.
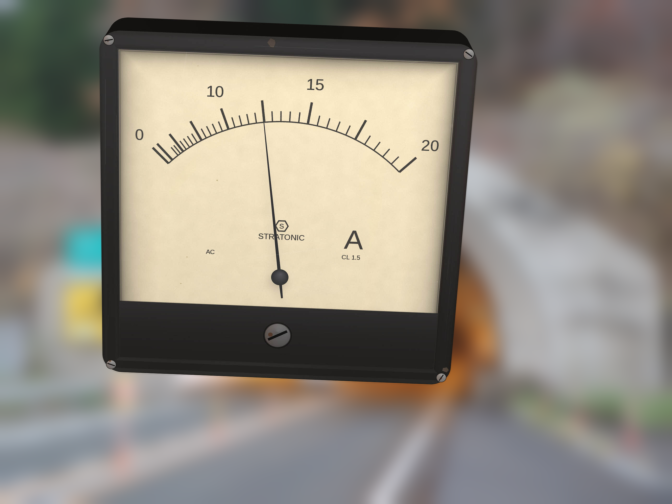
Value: value=12.5 unit=A
